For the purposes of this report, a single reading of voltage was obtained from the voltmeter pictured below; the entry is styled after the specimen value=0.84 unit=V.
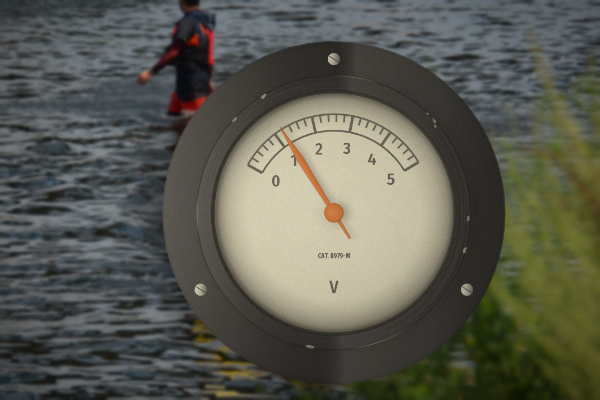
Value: value=1.2 unit=V
